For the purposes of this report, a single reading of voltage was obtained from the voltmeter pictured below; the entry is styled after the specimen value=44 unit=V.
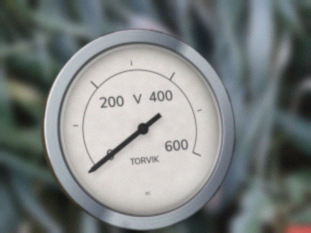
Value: value=0 unit=V
